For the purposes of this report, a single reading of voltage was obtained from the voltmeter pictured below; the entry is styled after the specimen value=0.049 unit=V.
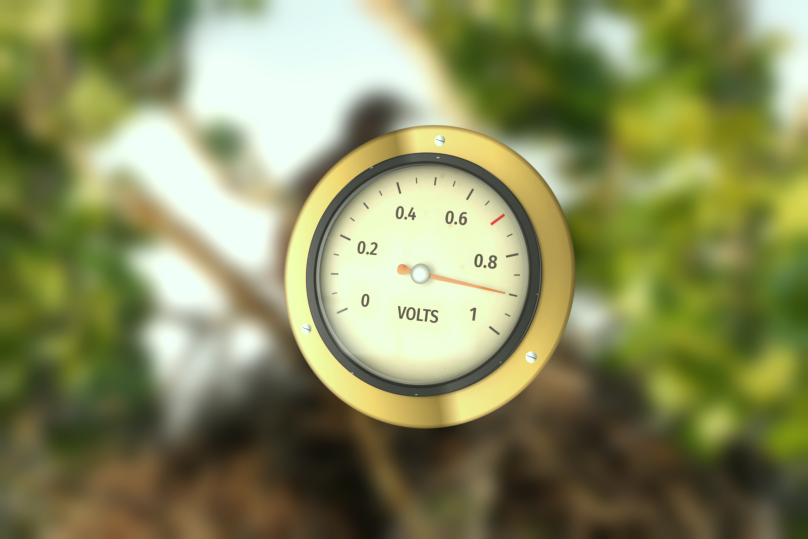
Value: value=0.9 unit=V
